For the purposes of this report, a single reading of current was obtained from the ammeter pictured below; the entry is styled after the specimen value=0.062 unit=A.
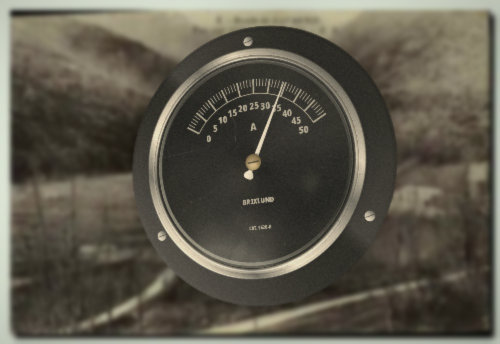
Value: value=35 unit=A
